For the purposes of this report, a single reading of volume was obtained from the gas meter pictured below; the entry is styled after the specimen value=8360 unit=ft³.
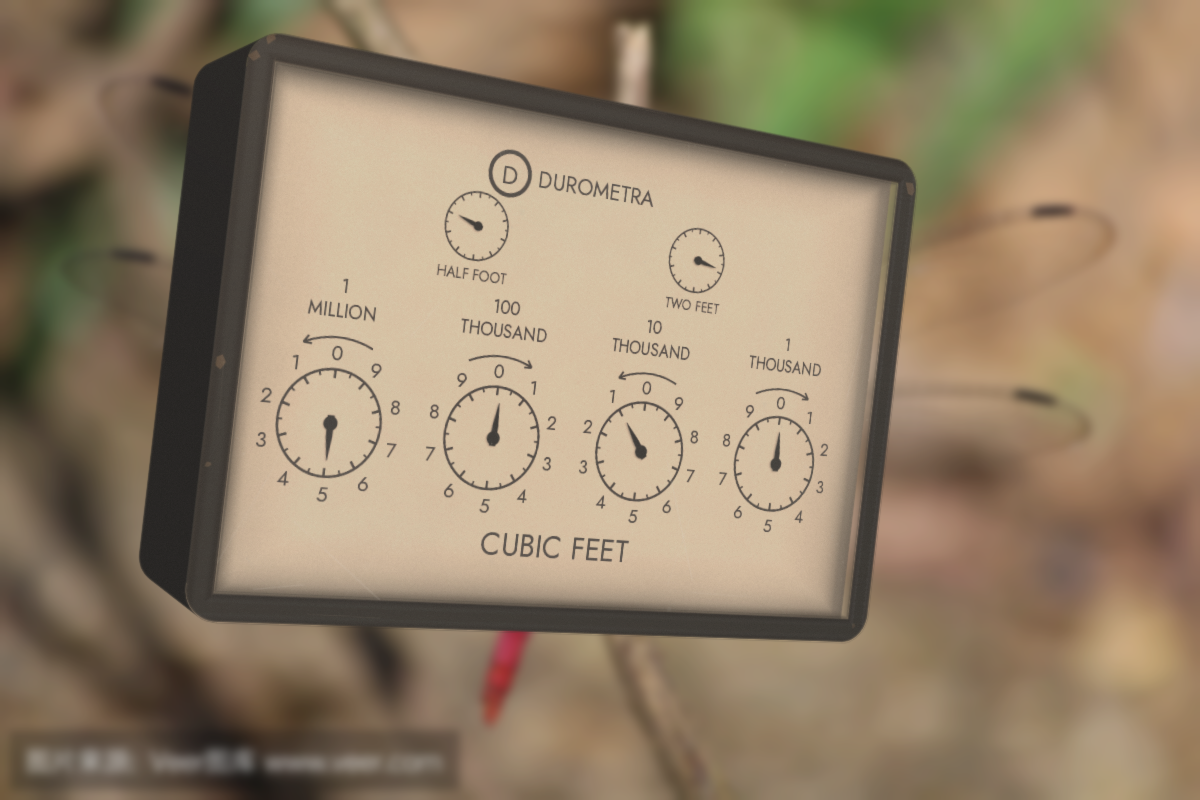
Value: value=501000 unit=ft³
